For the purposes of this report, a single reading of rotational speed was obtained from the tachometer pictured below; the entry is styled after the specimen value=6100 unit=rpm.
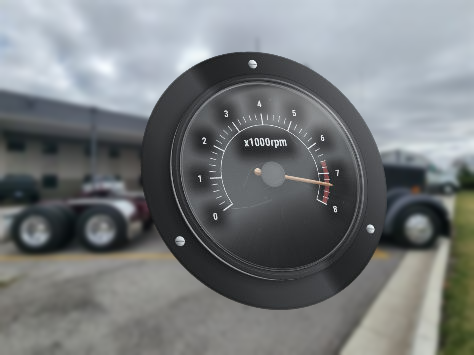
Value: value=7400 unit=rpm
